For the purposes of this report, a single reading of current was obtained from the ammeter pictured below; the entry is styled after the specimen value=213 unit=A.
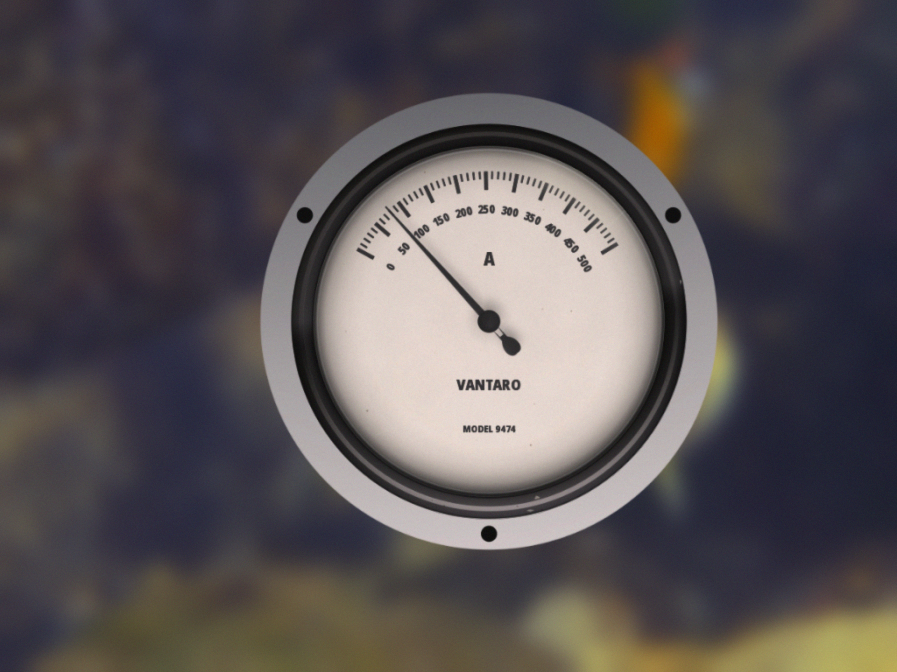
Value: value=80 unit=A
